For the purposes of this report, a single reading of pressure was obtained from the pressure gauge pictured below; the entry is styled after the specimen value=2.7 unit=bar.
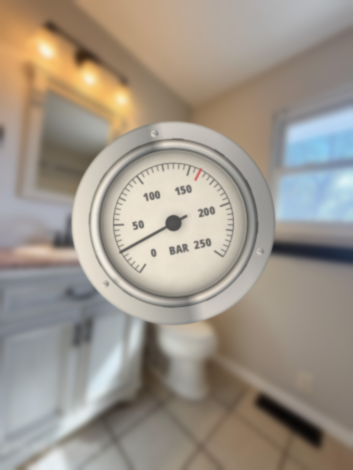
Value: value=25 unit=bar
